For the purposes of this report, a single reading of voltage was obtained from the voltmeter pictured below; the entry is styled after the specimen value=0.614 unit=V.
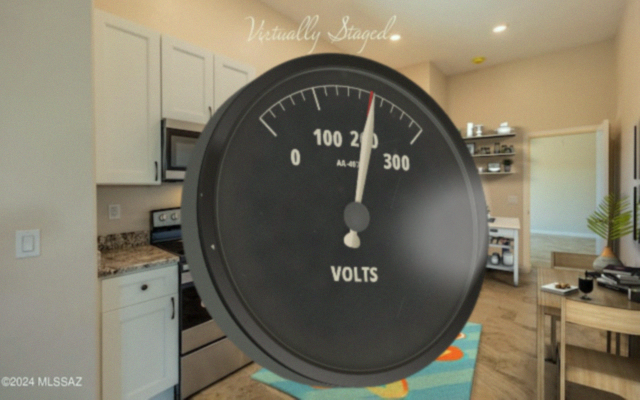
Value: value=200 unit=V
